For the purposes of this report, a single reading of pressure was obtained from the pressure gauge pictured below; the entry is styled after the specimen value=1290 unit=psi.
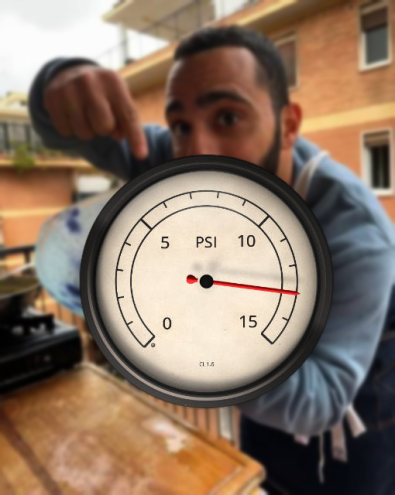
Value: value=13 unit=psi
